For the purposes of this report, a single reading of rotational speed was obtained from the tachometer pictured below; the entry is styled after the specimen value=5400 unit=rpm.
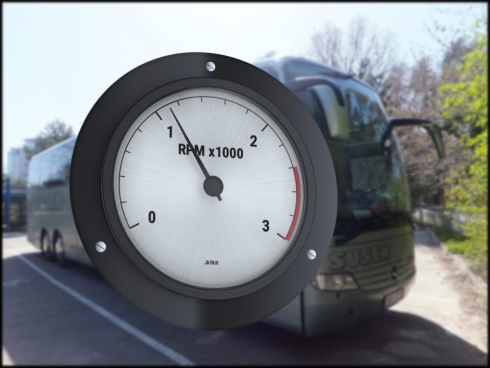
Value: value=1100 unit=rpm
